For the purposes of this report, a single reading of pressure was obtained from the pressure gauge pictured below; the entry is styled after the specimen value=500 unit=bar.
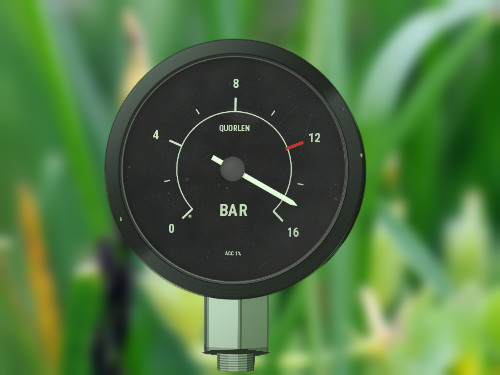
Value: value=15 unit=bar
